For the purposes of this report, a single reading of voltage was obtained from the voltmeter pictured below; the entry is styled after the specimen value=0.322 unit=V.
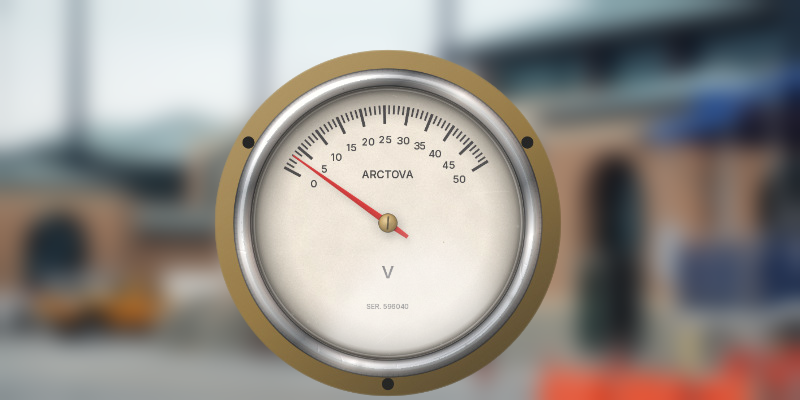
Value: value=3 unit=V
